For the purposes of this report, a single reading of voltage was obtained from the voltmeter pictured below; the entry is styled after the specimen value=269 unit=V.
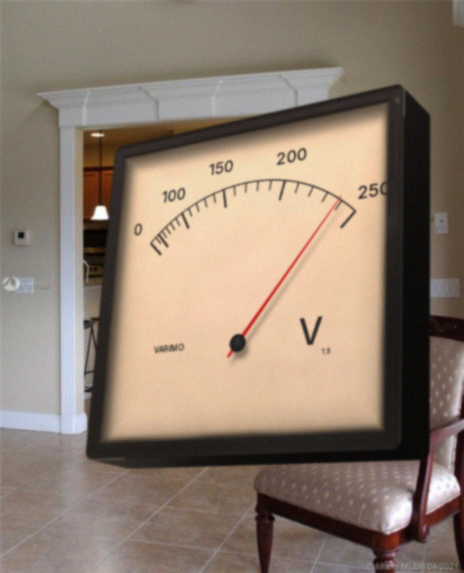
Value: value=240 unit=V
